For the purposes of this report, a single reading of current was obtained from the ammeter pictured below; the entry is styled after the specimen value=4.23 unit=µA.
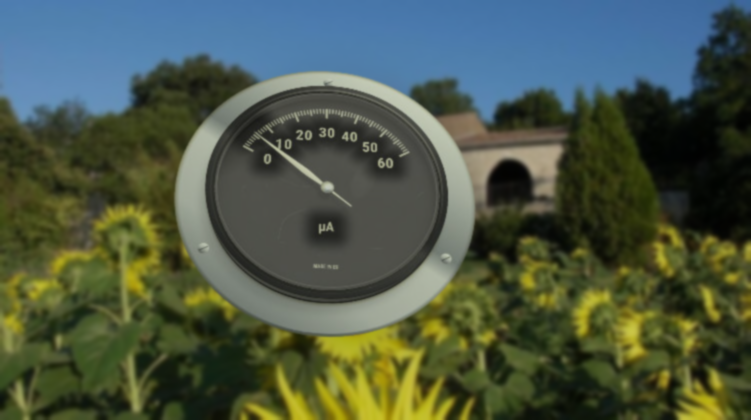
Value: value=5 unit=µA
